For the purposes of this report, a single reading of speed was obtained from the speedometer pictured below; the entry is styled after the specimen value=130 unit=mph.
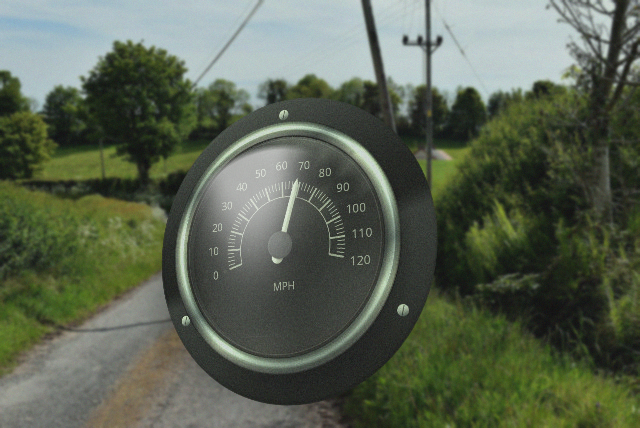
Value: value=70 unit=mph
